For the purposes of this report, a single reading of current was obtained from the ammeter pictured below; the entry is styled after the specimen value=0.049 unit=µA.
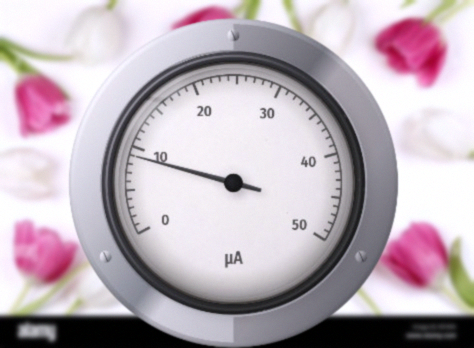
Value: value=9 unit=µA
